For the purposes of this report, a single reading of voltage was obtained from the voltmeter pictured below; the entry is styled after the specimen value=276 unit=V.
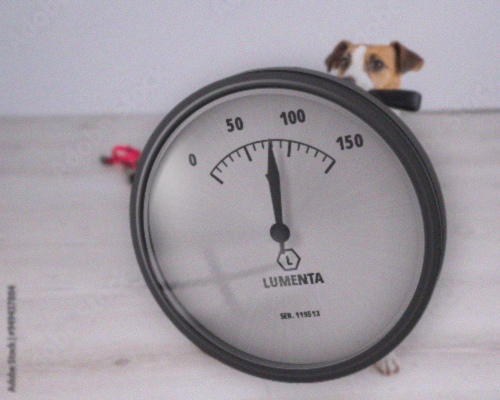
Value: value=80 unit=V
